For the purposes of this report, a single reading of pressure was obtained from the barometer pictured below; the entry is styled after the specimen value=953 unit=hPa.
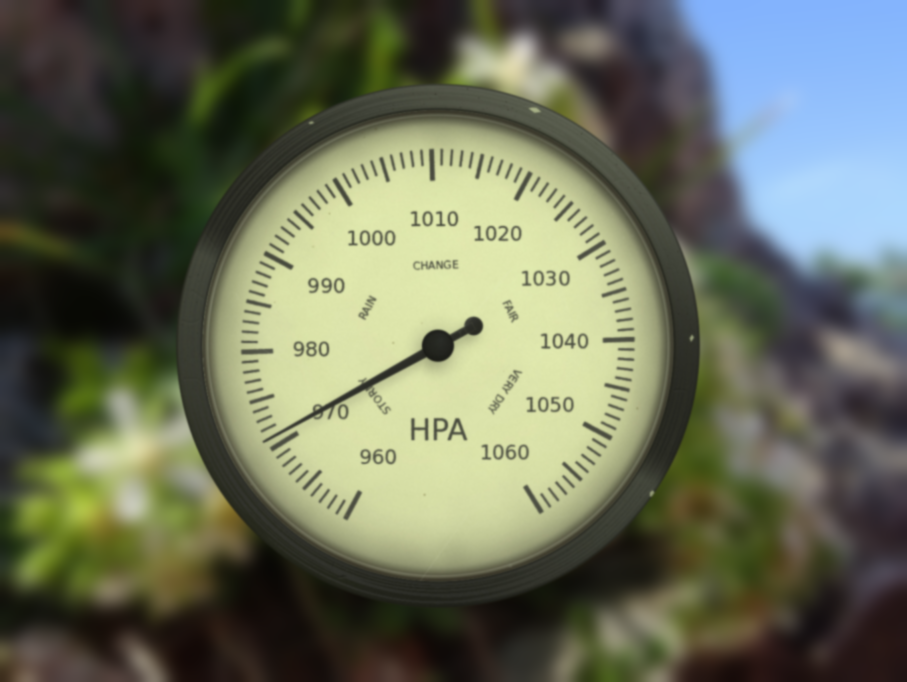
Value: value=971 unit=hPa
